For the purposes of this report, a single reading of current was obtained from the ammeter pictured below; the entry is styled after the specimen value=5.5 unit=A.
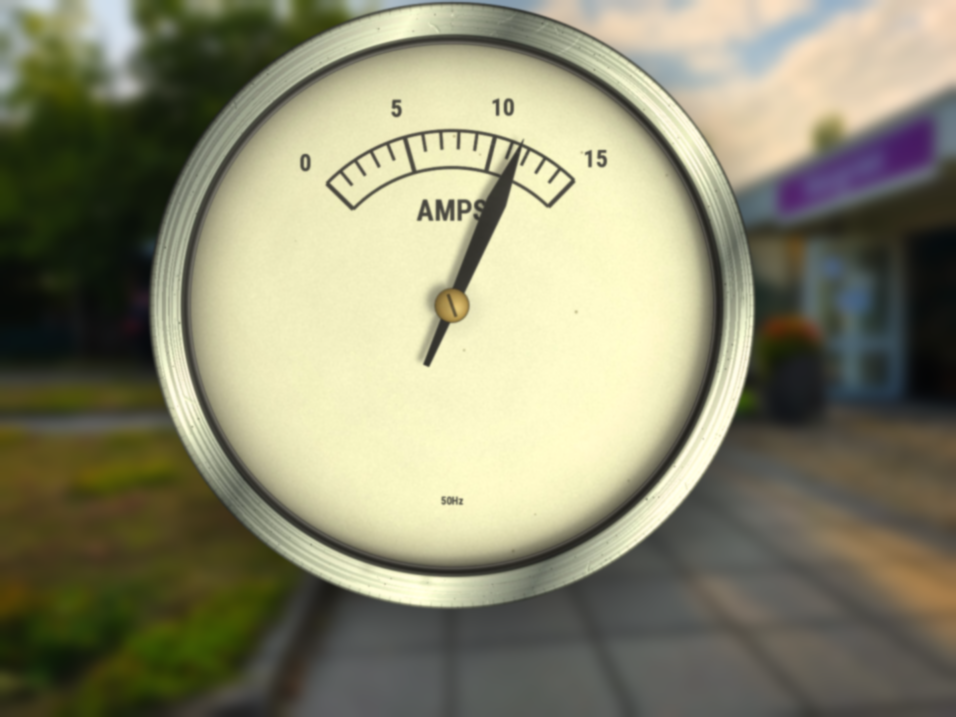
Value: value=11.5 unit=A
